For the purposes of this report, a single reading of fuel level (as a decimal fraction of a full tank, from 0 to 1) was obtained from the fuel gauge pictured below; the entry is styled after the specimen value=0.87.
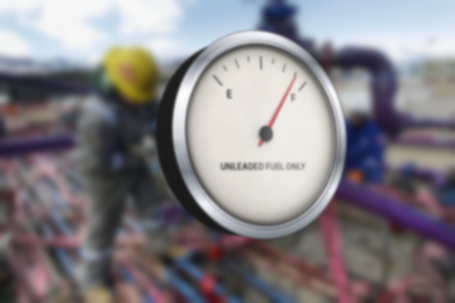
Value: value=0.875
